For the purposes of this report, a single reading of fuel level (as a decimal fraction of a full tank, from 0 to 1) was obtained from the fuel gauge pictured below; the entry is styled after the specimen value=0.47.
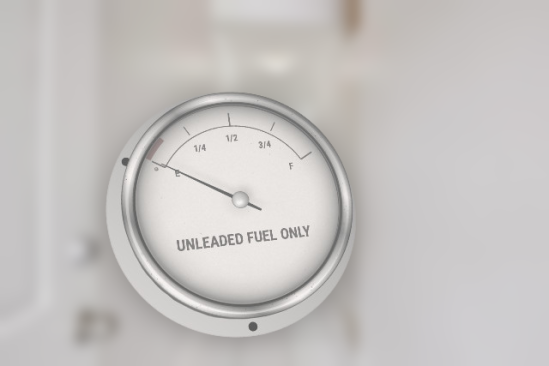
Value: value=0
